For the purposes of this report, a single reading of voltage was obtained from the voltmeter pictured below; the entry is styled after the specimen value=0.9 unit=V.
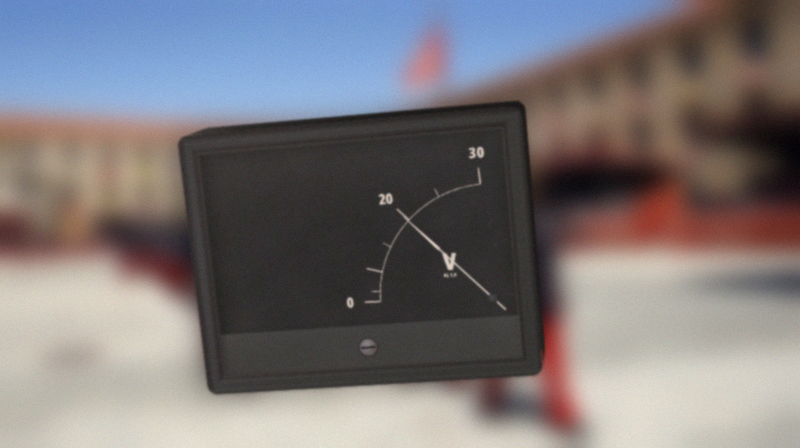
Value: value=20 unit=V
